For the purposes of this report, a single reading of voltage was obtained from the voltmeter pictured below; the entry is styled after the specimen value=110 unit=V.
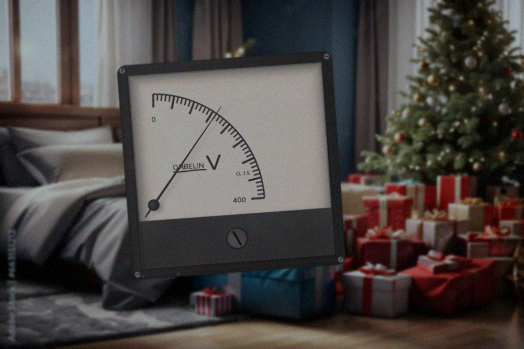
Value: value=160 unit=V
